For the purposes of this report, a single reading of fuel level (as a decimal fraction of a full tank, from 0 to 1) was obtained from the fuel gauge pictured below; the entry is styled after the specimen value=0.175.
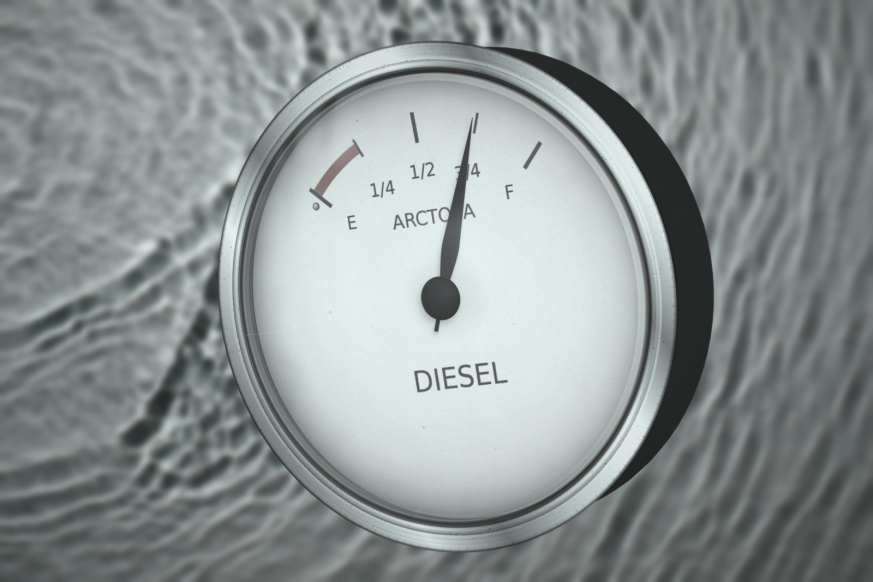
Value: value=0.75
